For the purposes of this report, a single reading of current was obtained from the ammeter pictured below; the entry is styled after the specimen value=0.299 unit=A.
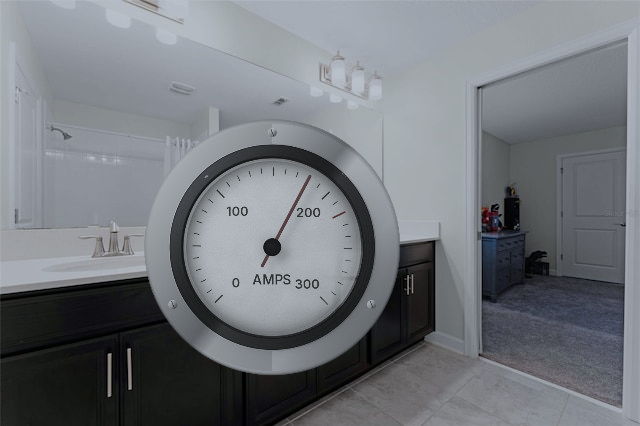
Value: value=180 unit=A
